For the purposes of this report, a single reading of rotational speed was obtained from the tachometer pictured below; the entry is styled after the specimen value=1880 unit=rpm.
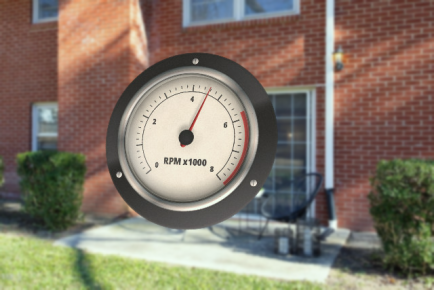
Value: value=4600 unit=rpm
